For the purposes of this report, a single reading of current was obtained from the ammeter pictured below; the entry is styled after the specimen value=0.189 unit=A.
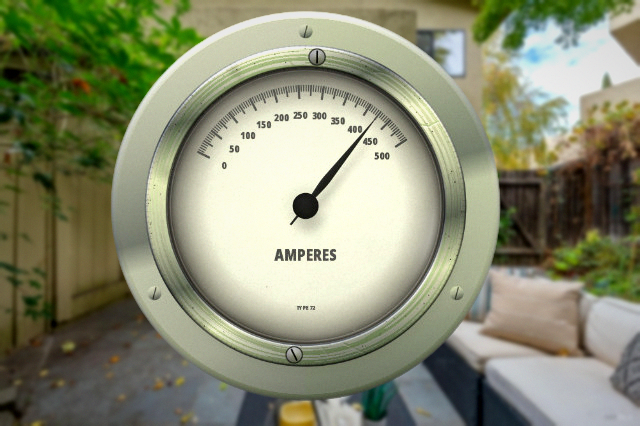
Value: value=425 unit=A
